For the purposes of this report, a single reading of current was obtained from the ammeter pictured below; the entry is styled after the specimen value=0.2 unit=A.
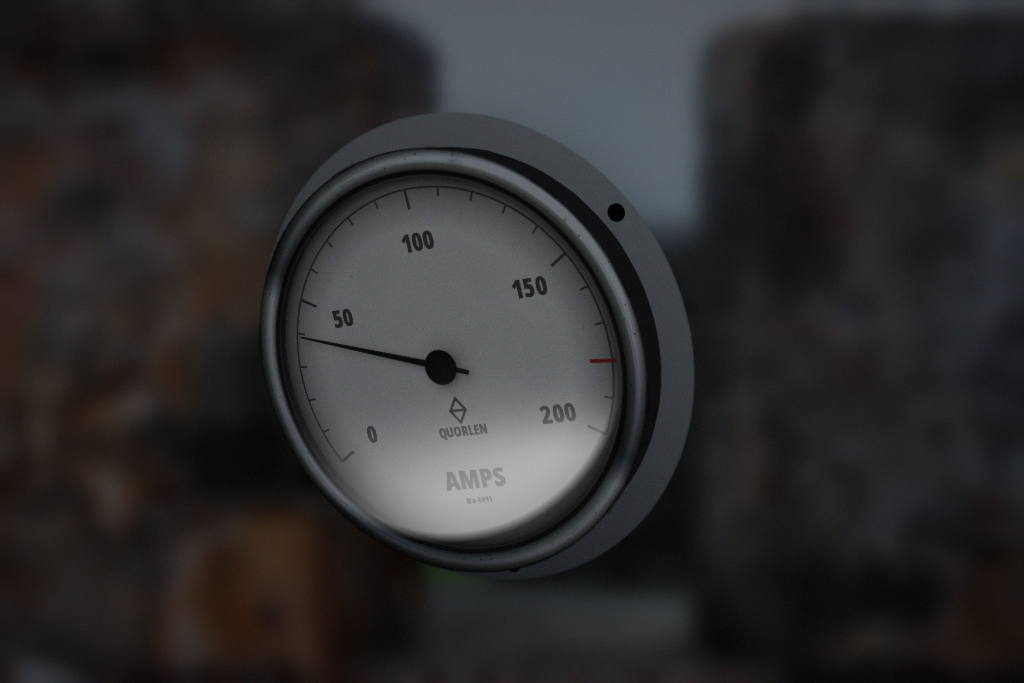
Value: value=40 unit=A
